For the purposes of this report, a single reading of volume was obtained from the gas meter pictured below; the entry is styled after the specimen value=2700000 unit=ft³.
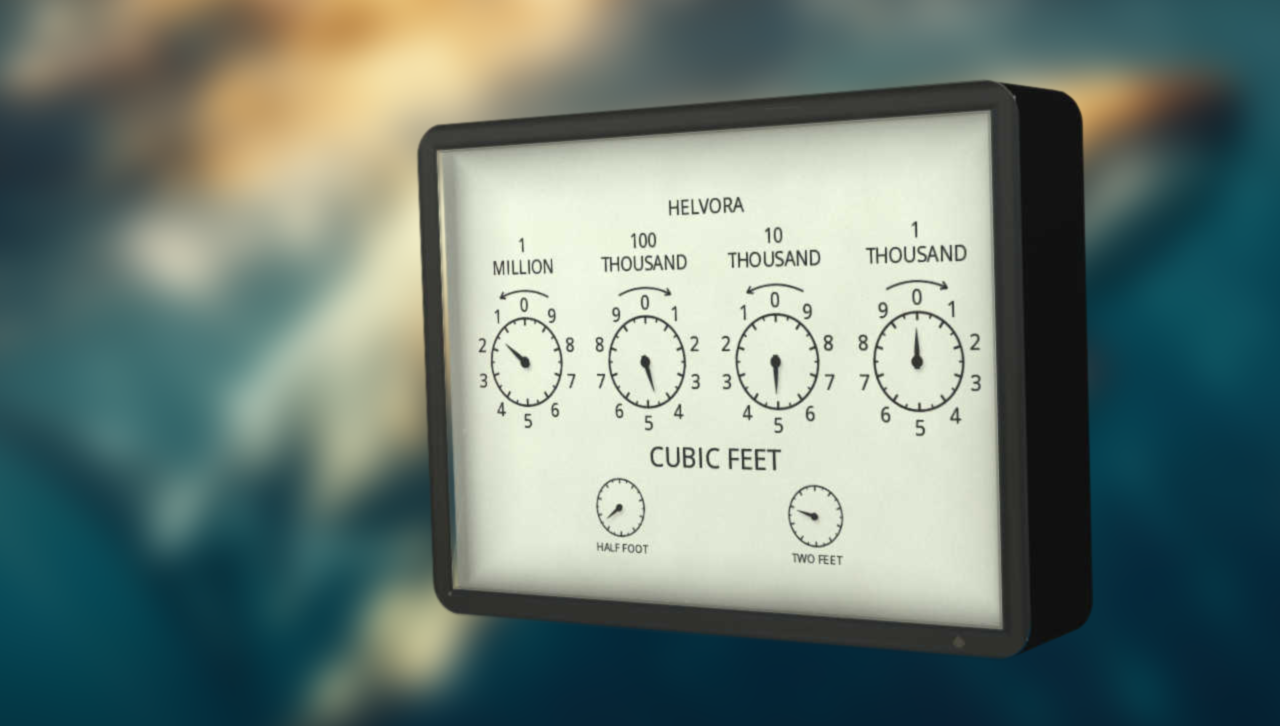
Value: value=145000 unit=ft³
